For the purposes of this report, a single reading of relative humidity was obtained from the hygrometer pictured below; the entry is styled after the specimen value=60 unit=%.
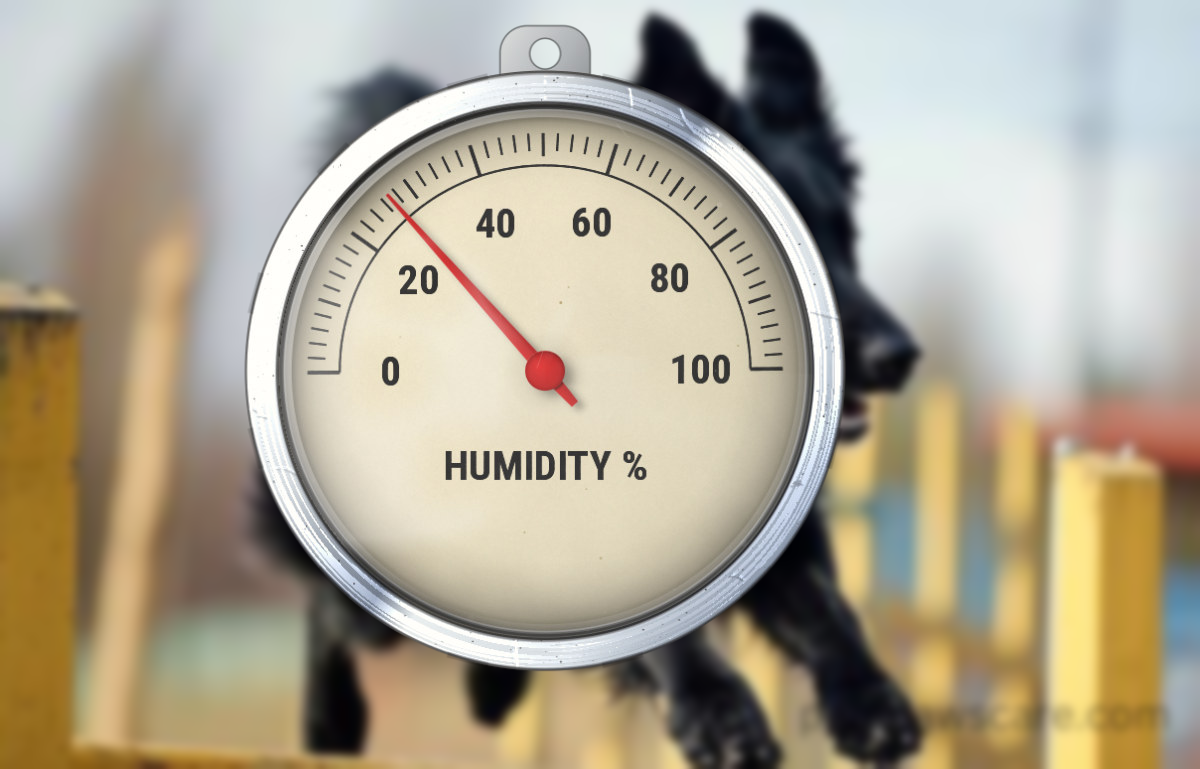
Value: value=27 unit=%
